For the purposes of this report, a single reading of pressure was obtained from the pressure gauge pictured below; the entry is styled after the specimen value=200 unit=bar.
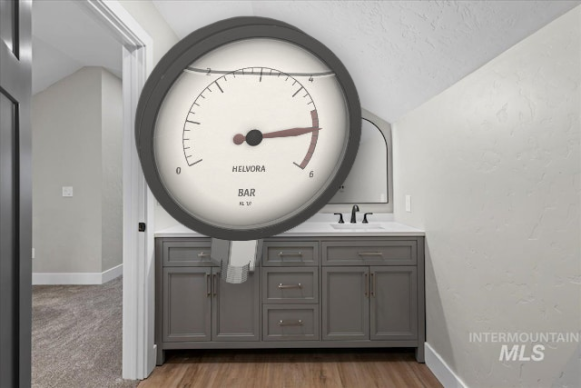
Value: value=5 unit=bar
